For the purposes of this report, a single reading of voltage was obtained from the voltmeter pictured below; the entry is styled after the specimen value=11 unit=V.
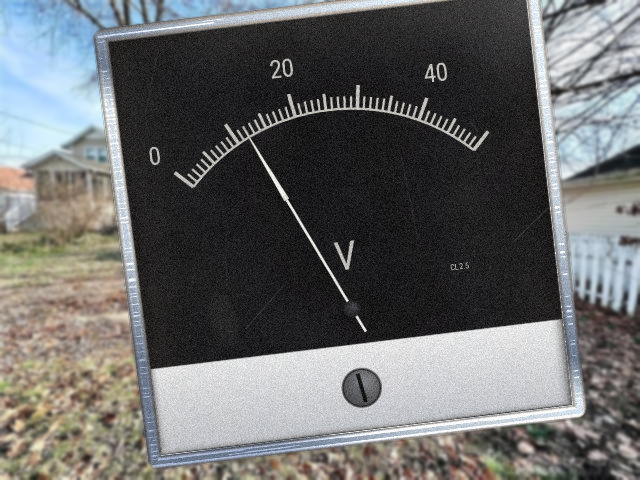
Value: value=12 unit=V
